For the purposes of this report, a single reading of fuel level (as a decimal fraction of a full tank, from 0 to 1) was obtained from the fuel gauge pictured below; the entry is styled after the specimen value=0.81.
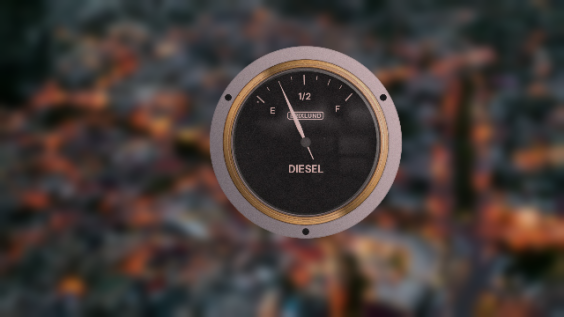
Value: value=0.25
